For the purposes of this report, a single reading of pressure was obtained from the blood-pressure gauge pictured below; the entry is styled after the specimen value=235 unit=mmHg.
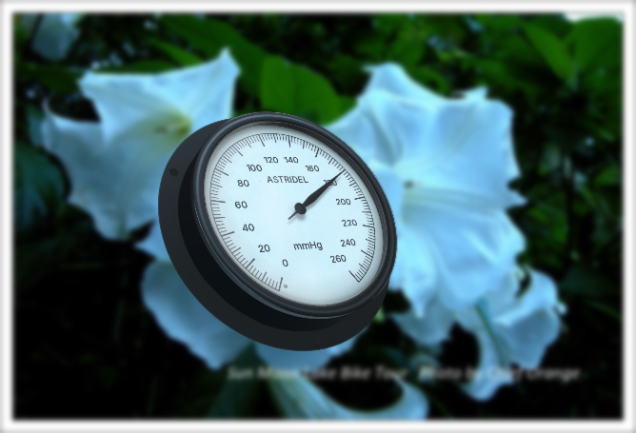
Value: value=180 unit=mmHg
